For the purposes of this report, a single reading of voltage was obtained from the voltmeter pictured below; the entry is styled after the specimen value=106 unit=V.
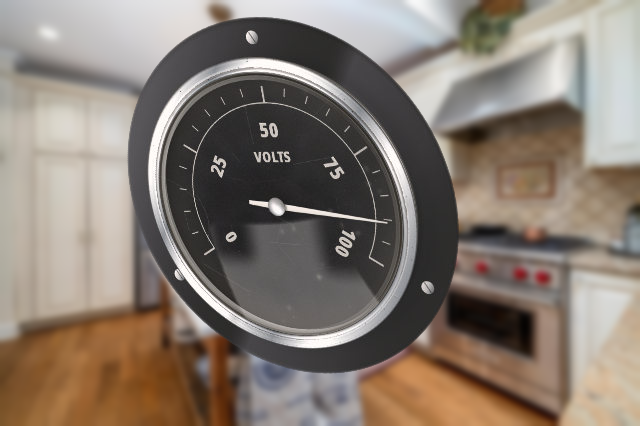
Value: value=90 unit=V
